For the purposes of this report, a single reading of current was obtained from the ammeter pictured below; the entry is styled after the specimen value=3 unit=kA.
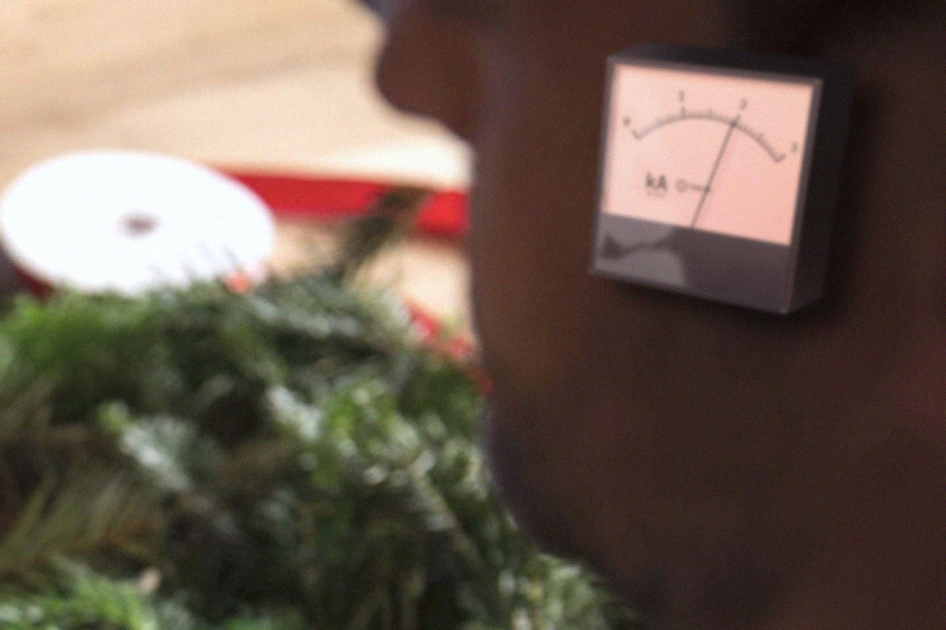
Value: value=2 unit=kA
